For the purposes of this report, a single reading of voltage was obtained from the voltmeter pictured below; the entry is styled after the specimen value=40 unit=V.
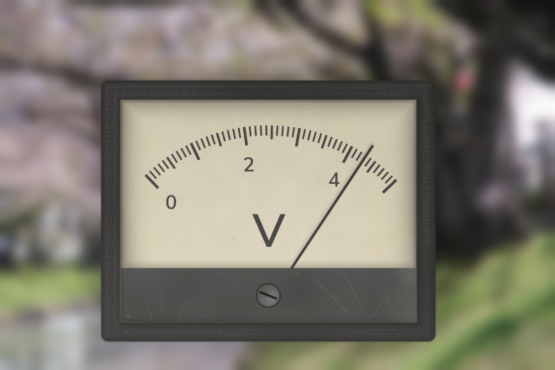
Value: value=4.3 unit=V
